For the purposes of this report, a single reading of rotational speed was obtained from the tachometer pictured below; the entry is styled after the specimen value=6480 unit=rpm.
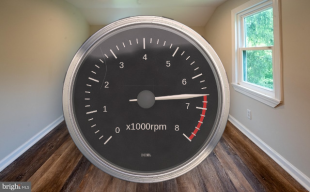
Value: value=6600 unit=rpm
